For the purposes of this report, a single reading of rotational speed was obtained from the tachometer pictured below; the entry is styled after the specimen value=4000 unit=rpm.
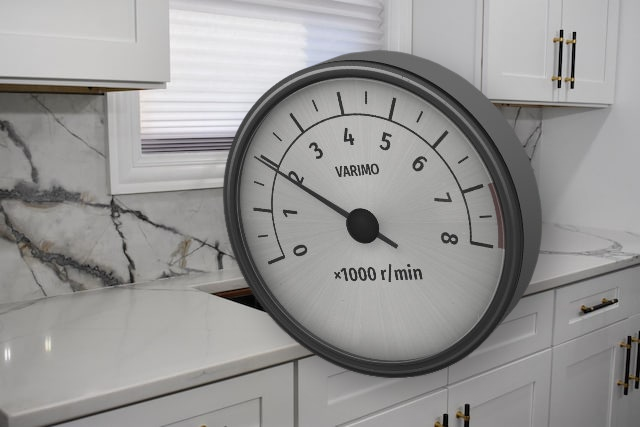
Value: value=2000 unit=rpm
